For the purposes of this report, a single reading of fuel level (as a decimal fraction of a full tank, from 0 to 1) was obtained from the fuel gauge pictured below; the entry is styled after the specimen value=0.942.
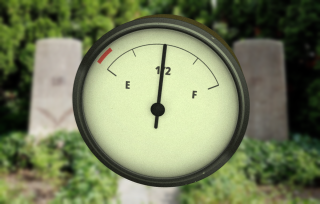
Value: value=0.5
